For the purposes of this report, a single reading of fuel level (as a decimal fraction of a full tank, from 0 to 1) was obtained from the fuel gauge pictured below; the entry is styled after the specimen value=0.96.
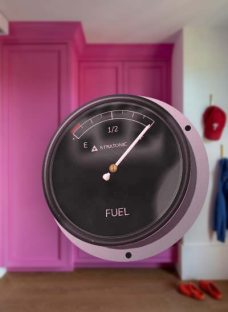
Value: value=1
